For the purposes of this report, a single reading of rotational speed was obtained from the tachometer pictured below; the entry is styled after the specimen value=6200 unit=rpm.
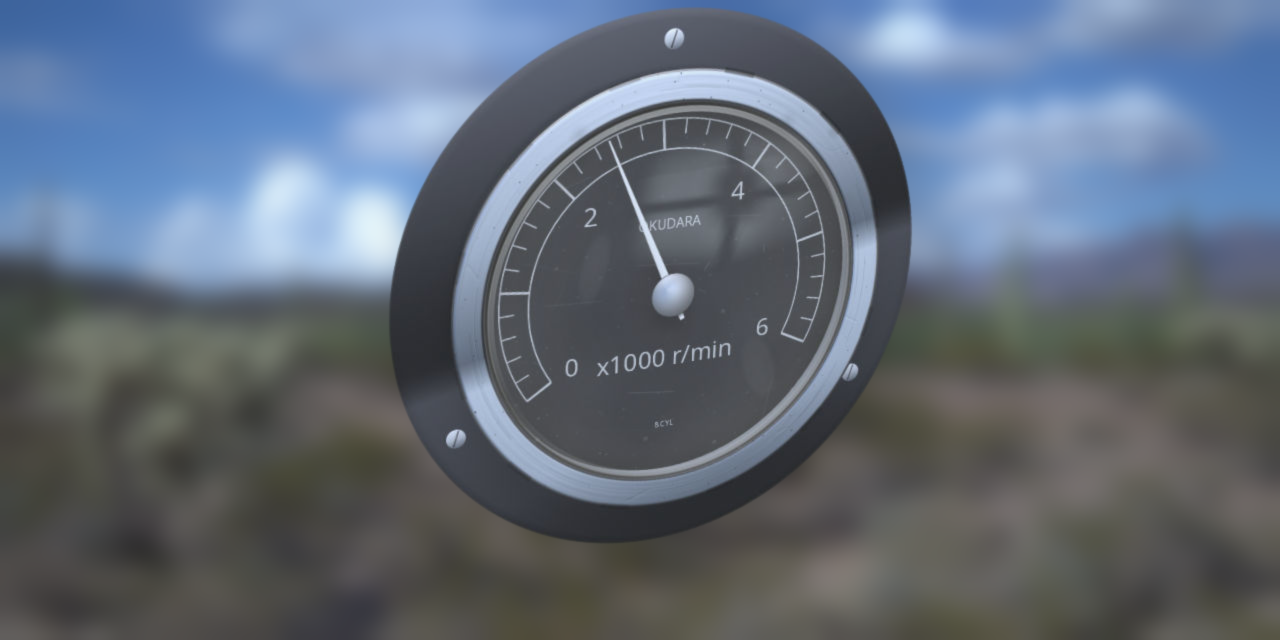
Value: value=2500 unit=rpm
